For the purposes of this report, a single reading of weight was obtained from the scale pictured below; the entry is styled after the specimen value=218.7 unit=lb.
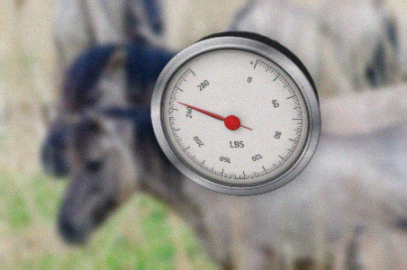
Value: value=250 unit=lb
